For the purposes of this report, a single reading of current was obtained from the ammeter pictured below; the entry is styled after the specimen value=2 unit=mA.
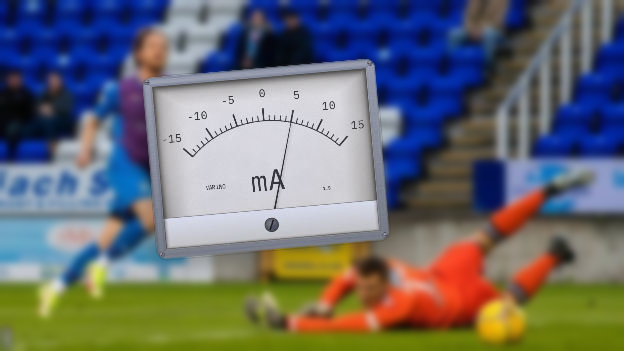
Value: value=5 unit=mA
